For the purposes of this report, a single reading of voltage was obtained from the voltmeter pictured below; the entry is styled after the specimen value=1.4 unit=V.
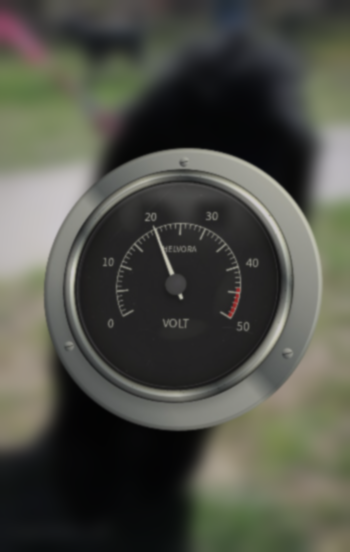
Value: value=20 unit=V
